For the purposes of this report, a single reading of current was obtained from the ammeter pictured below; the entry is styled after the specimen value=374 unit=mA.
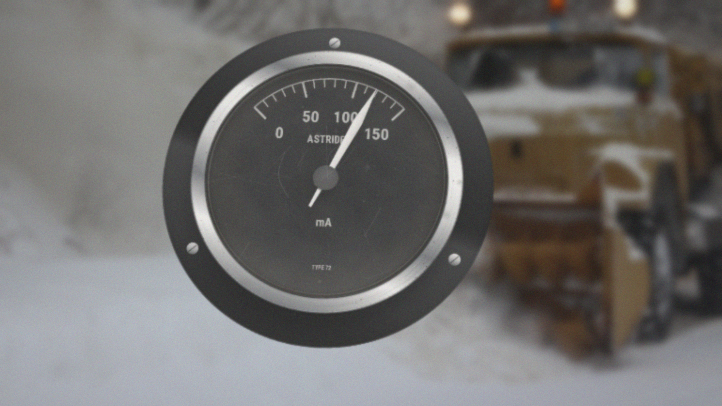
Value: value=120 unit=mA
